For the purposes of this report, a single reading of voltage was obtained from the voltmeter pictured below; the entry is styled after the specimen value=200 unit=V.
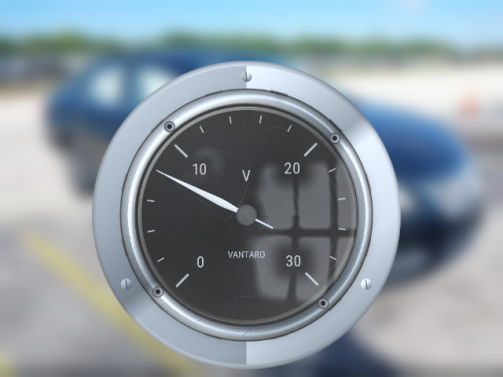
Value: value=8 unit=V
